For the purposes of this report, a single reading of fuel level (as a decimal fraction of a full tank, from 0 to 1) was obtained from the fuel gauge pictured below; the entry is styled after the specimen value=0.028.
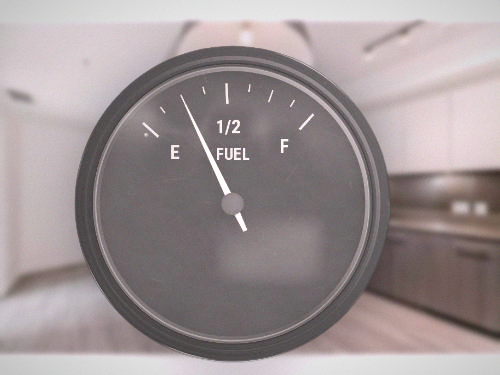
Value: value=0.25
